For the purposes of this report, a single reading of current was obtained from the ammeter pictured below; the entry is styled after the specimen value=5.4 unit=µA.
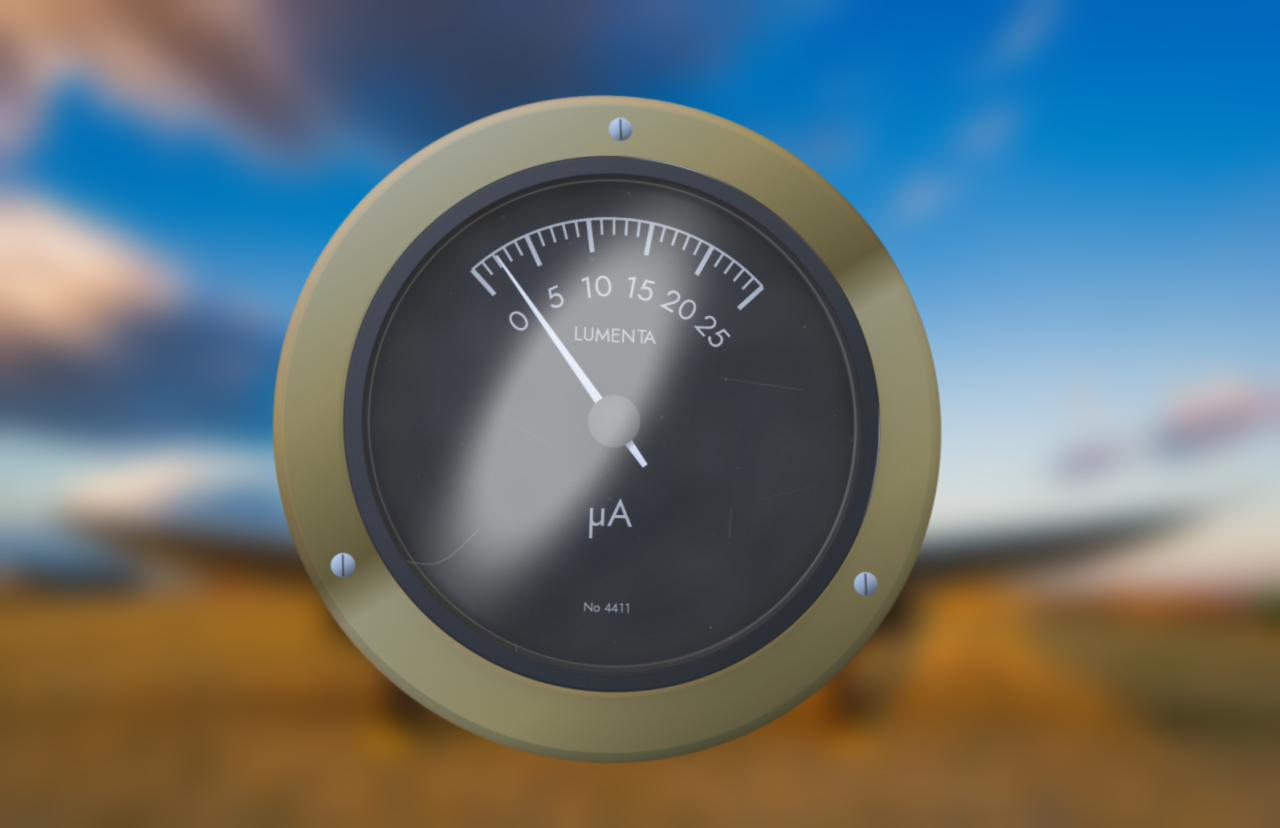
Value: value=2 unit=µA
